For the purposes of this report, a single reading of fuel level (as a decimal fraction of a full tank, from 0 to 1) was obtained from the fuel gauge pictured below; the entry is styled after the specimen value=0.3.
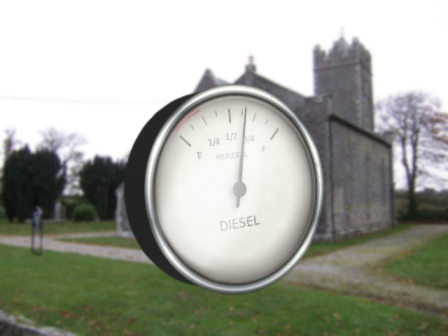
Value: value=0.625
